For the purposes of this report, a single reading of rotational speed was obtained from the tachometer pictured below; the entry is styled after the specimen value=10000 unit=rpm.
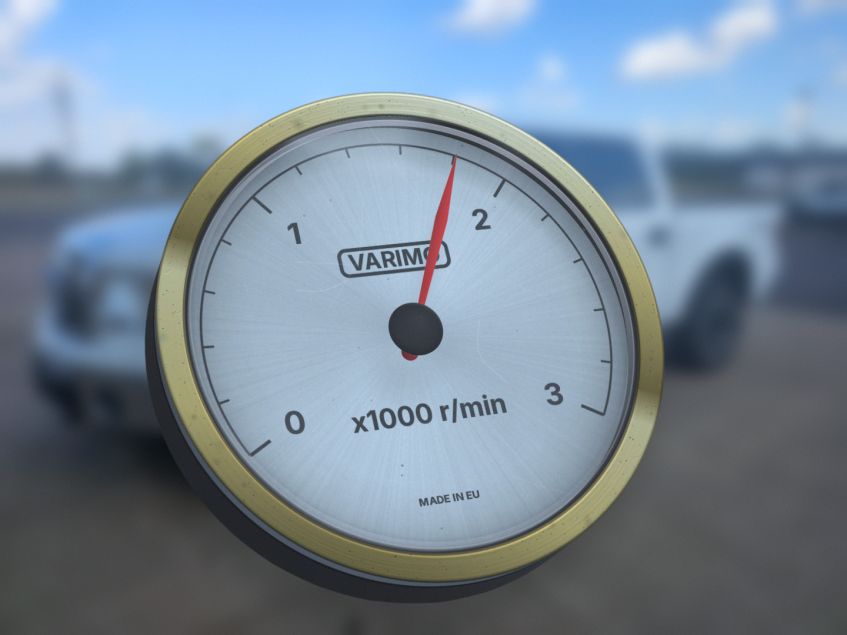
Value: value=1800 unit=rpm
